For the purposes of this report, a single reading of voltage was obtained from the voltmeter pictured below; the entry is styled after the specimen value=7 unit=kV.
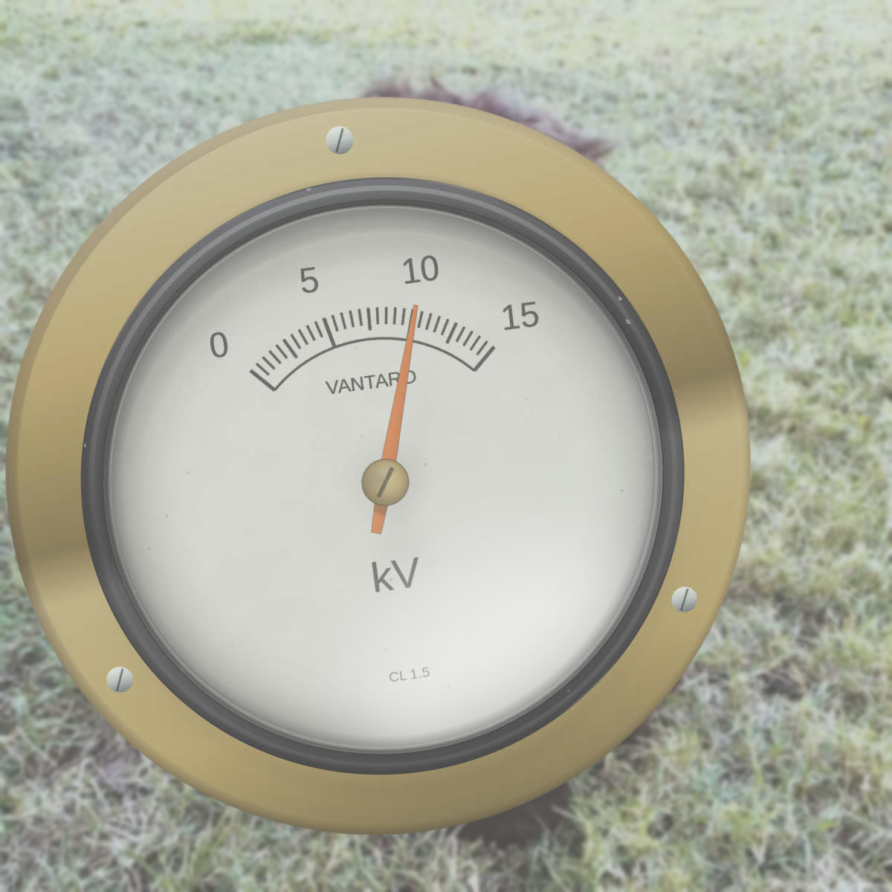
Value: value=10 unit=kV
